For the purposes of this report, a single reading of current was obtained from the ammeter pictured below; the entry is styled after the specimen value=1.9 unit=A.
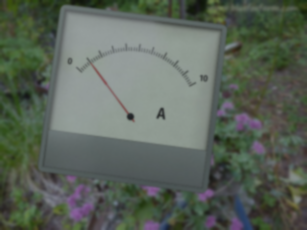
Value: value=1 unit=A
